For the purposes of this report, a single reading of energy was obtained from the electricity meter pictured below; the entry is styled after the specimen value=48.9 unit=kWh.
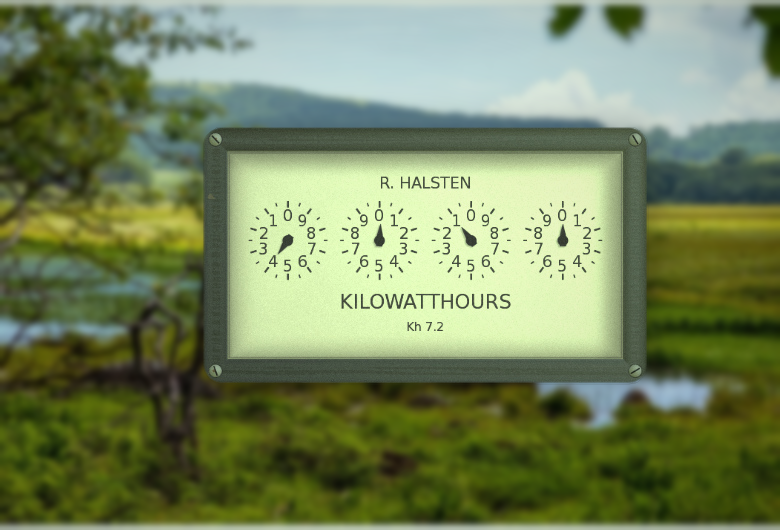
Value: value=4010 unit=kWh
